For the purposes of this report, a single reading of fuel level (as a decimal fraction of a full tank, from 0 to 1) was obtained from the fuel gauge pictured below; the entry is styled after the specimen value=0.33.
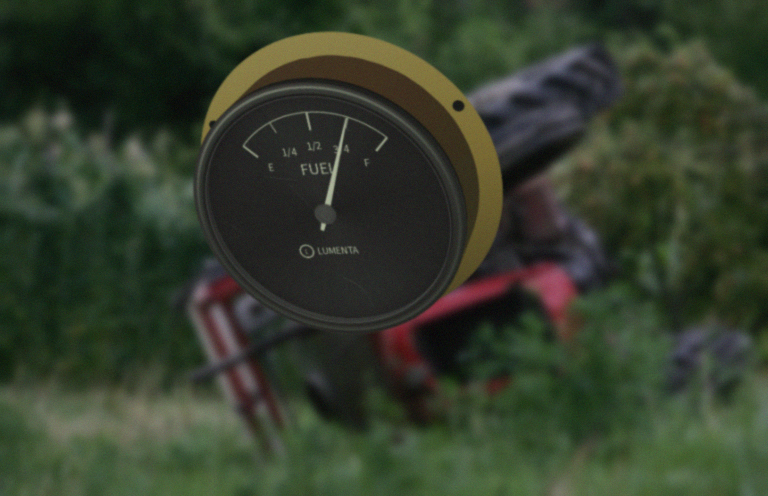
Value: value=0.75
